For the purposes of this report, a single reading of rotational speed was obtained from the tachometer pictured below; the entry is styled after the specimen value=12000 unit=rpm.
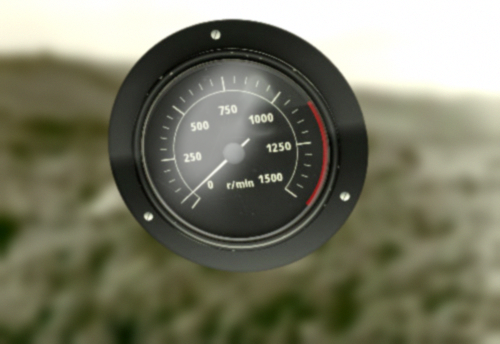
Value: value=50 unit=rpm
